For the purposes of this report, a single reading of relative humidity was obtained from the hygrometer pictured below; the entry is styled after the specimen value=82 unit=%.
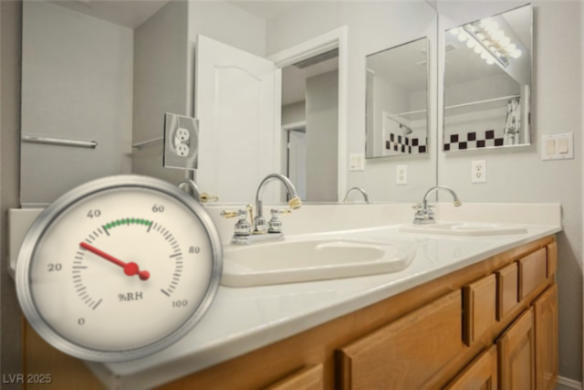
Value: value=30 unit=%
